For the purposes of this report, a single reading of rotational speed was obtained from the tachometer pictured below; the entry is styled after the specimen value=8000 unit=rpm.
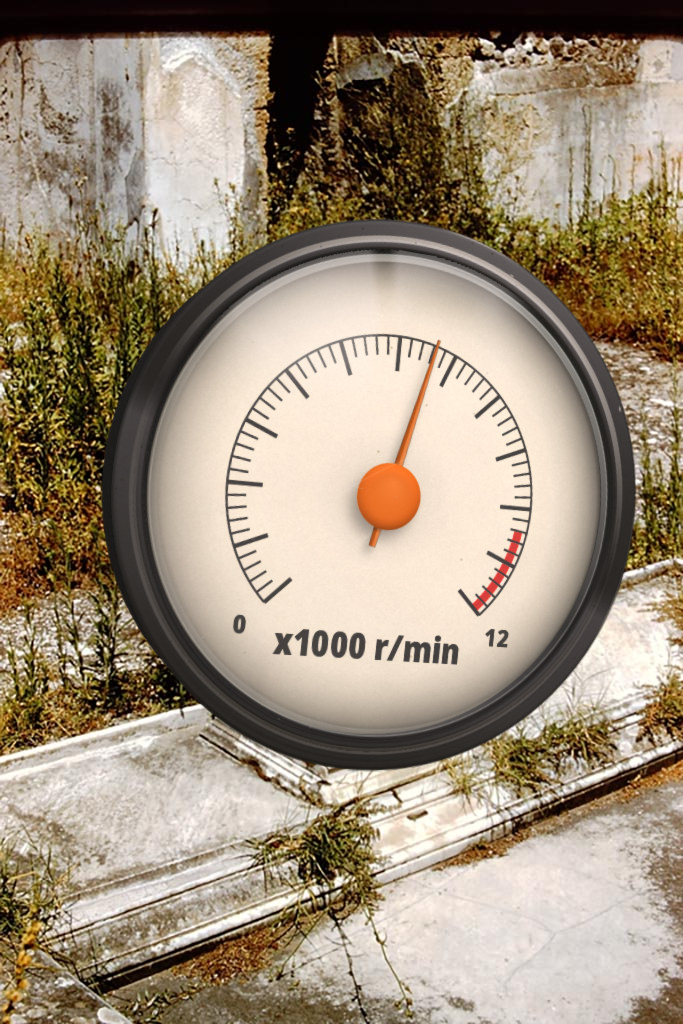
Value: value=6600 unit=rpm
